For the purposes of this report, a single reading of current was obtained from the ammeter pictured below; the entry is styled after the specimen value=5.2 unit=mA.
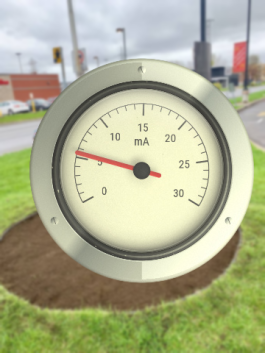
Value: value=5.5 unit=mA
